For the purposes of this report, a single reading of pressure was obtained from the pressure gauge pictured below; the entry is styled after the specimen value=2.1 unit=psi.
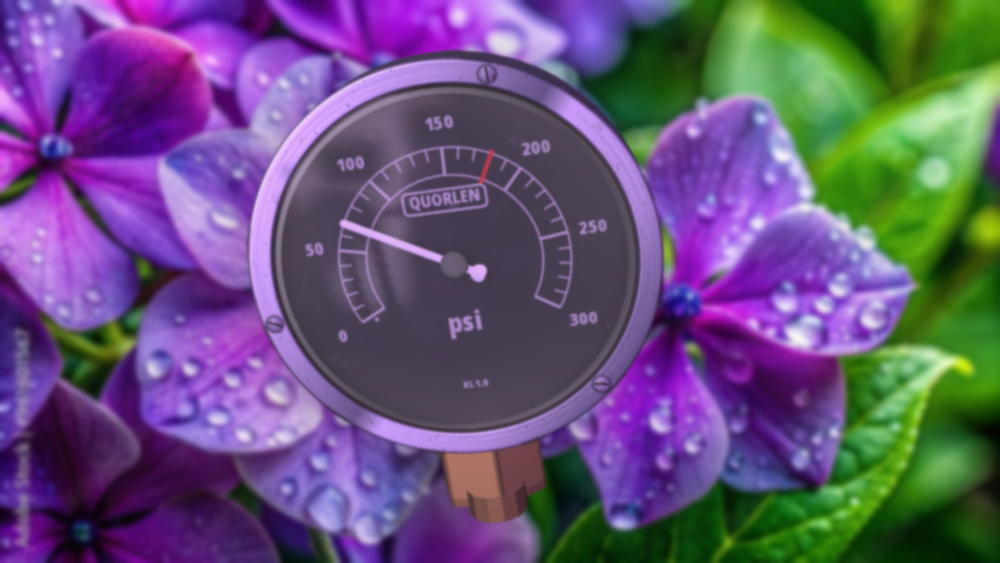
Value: value=70 unit=psi
